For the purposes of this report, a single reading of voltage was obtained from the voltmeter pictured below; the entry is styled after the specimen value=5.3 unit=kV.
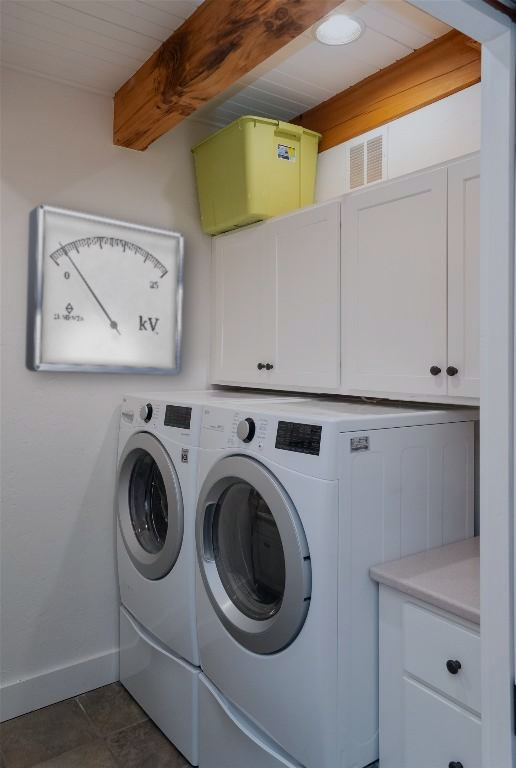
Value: value=2.5 unit=kV
